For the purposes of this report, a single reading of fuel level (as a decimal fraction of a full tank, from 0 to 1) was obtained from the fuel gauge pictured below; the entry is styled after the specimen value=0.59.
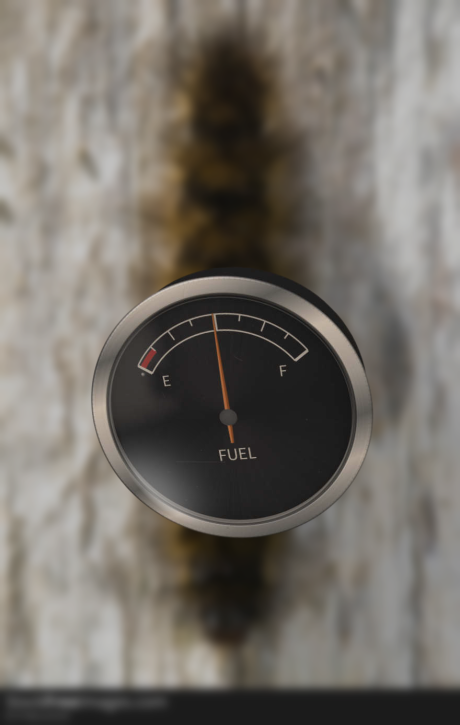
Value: value=0.5
